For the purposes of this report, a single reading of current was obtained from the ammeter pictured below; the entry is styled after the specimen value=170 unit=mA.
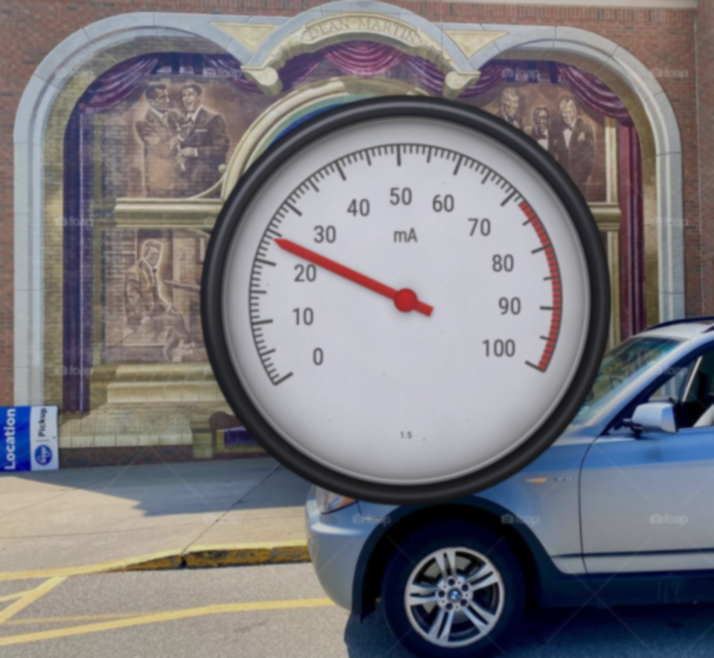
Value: value=24 unit=mA
